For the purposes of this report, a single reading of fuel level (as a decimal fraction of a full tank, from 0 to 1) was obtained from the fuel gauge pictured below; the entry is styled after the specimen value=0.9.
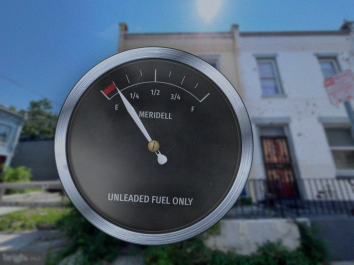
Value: value=0.125
